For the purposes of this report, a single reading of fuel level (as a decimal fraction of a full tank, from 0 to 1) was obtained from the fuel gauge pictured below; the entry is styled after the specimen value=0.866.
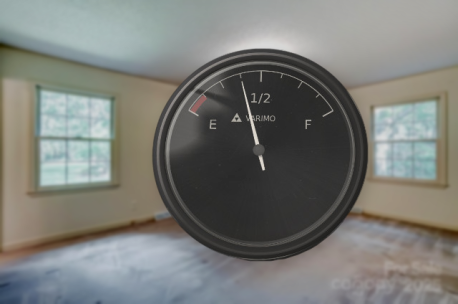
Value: value=0.375
